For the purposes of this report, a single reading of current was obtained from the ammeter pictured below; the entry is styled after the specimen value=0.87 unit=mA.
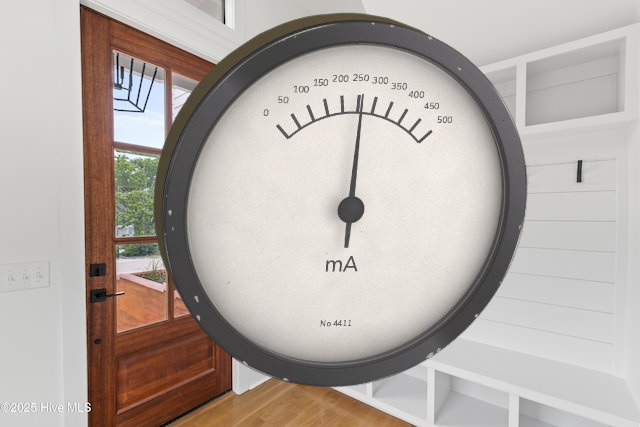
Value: value=250 unit=mA
